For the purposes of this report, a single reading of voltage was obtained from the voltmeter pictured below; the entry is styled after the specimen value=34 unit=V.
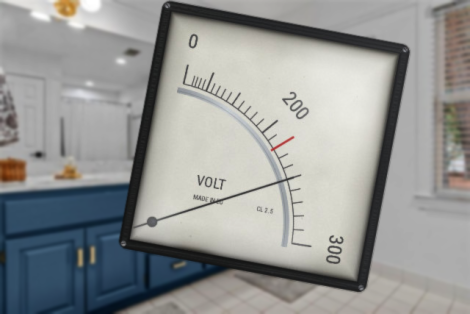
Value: value=250 unit=V
